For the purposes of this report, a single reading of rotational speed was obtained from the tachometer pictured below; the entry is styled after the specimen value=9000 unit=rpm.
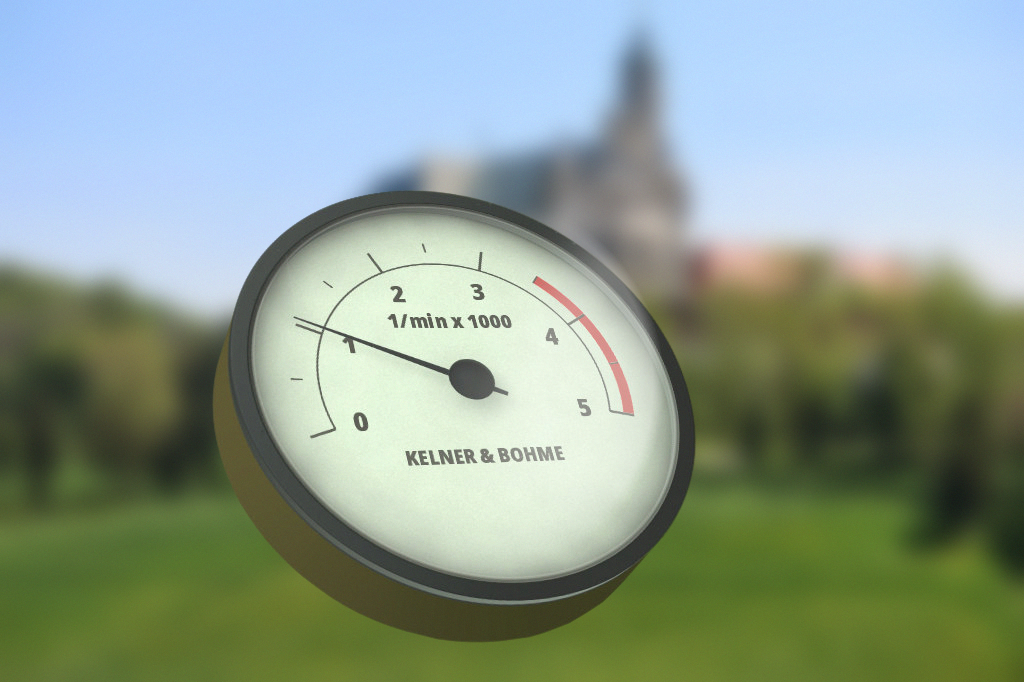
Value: value=1000 unit=rpm
